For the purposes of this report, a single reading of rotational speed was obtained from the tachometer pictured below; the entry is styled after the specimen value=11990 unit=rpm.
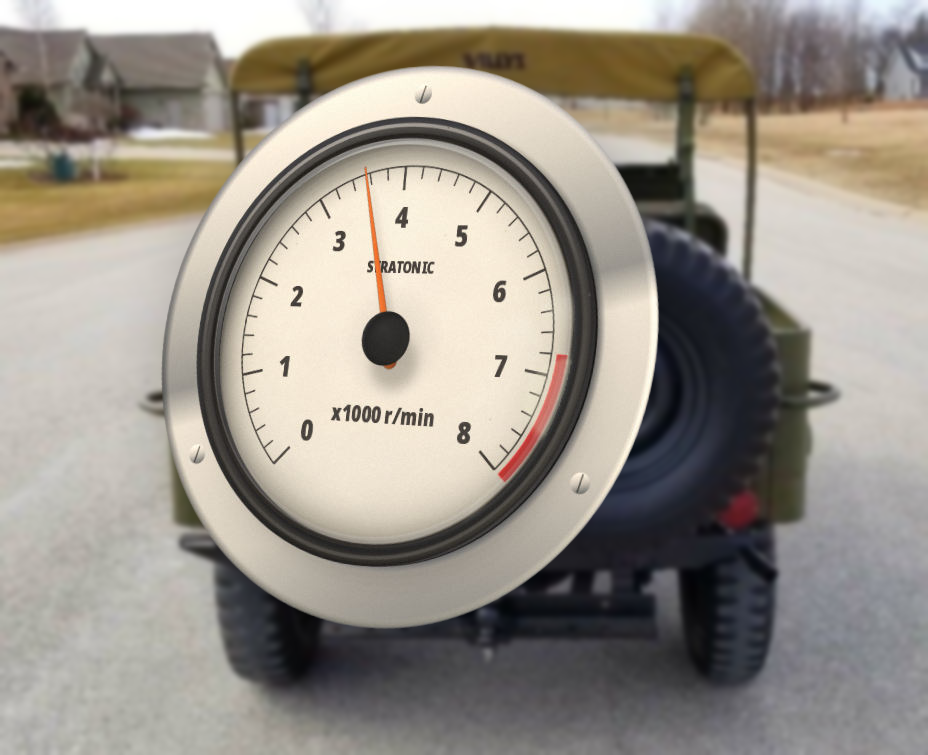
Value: value=3600 unit=rpm
